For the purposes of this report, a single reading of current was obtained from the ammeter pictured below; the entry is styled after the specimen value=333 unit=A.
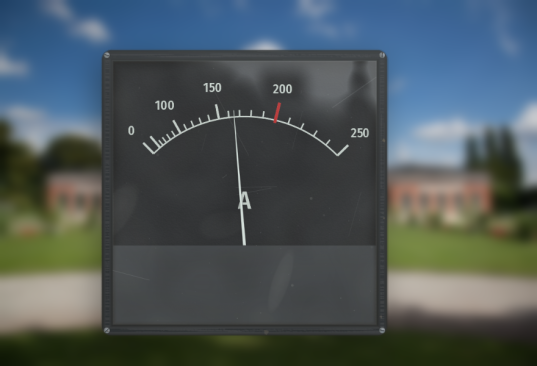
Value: value=165 unit=A
